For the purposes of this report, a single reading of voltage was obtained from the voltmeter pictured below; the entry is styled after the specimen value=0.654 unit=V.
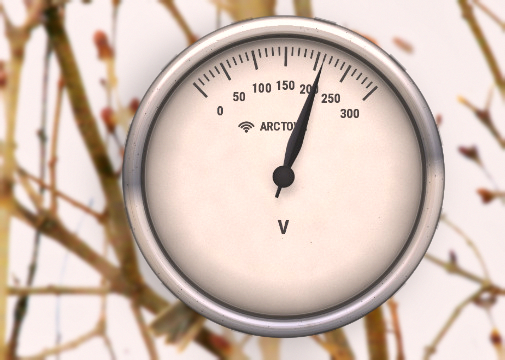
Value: value=210 unit=V
